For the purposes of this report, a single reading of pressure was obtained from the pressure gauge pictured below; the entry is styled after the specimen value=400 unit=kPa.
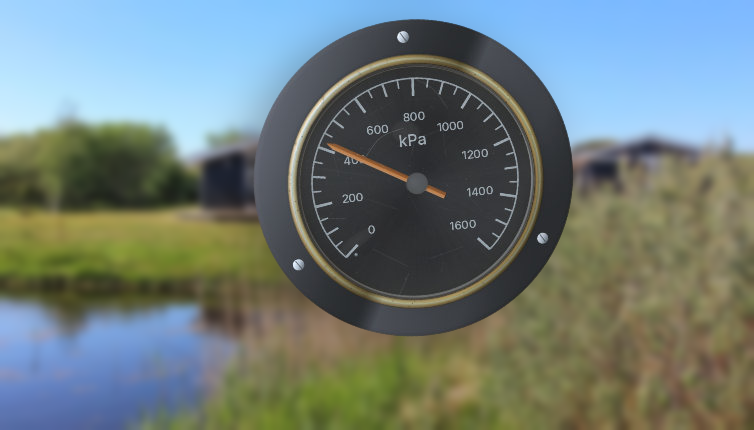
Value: value=425 unit=kPa
